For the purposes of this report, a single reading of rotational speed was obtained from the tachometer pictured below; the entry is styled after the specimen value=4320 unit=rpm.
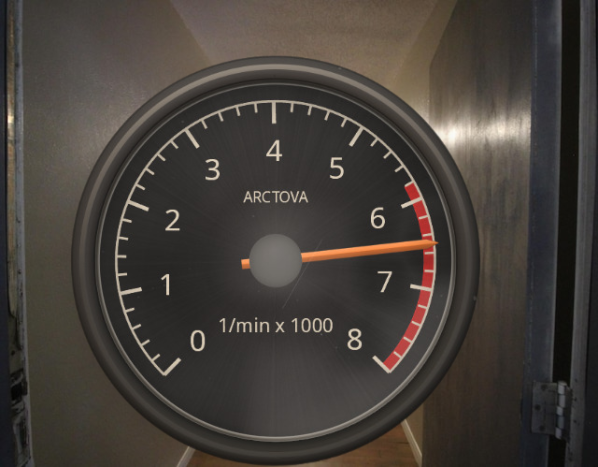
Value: value=6500 unit=rpm
